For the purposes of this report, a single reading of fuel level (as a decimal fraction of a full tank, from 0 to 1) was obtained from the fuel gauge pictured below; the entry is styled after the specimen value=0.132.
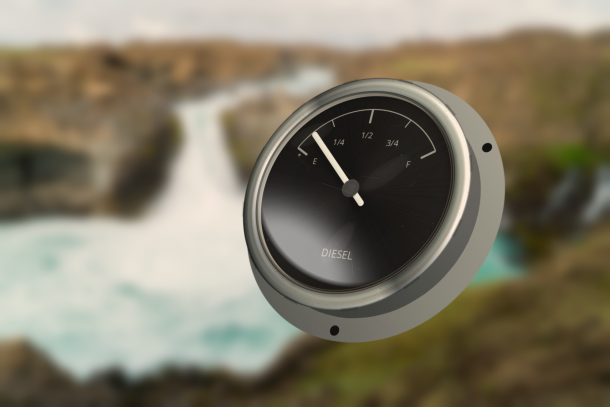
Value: value=0.125
